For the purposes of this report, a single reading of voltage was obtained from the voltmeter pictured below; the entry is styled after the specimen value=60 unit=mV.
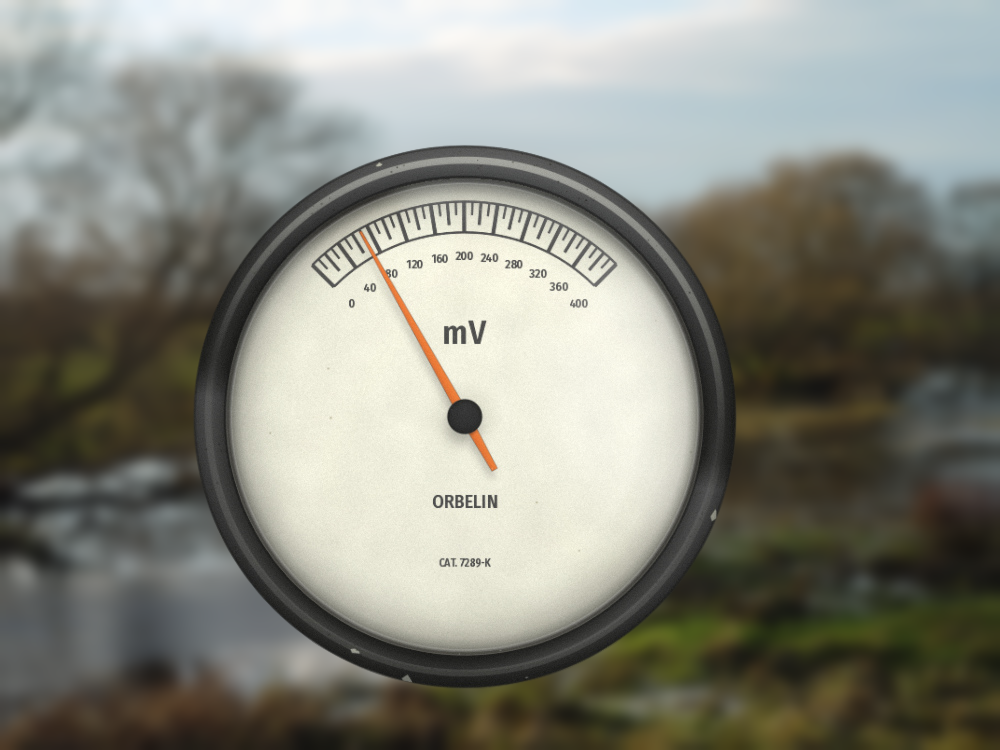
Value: value=70 unit=mV
